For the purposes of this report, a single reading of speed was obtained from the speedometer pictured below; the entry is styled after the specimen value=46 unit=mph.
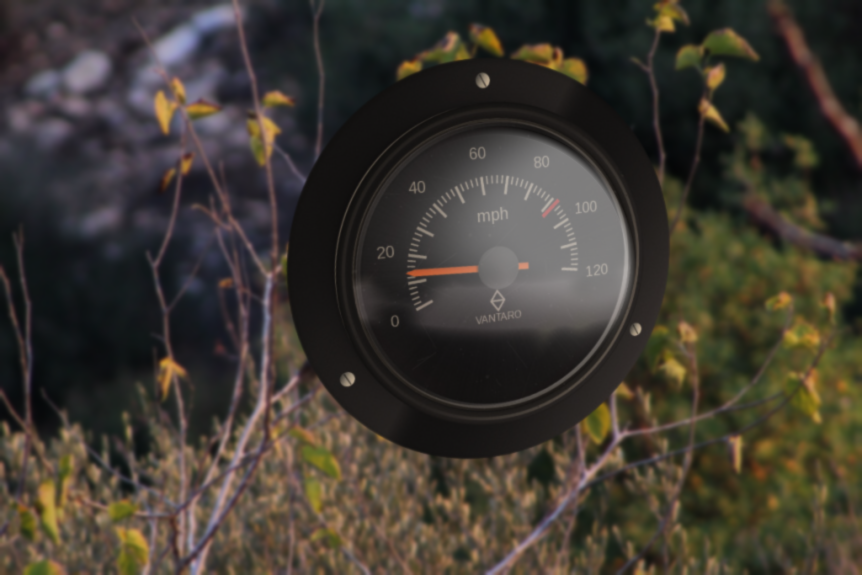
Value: value=14 unit=mph
